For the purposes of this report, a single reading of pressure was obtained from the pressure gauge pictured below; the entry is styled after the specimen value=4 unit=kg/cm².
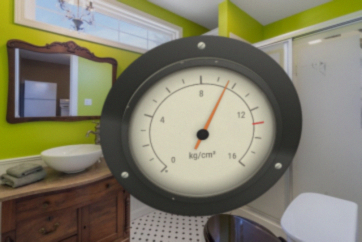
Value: value=9.5 unit=kg/cm²
